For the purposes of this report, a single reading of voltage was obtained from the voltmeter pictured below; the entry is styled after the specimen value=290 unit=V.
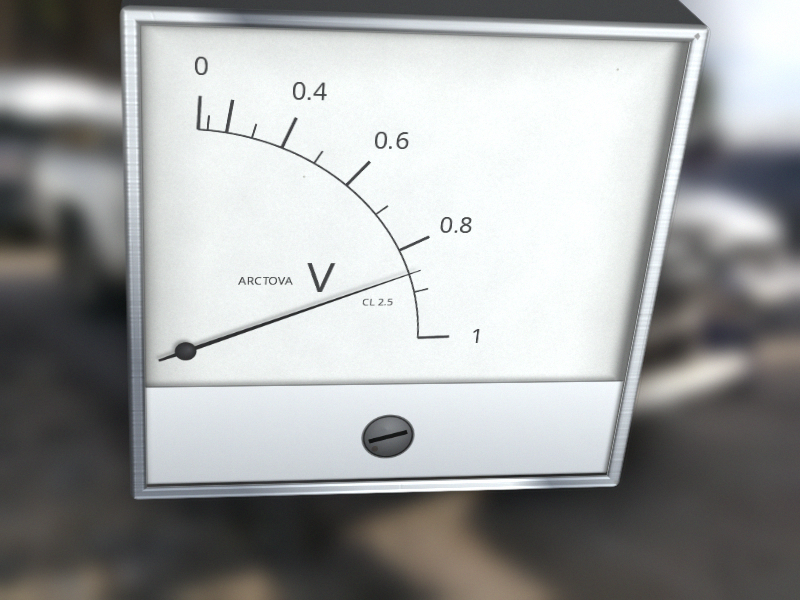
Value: value=0.85 unit=V
